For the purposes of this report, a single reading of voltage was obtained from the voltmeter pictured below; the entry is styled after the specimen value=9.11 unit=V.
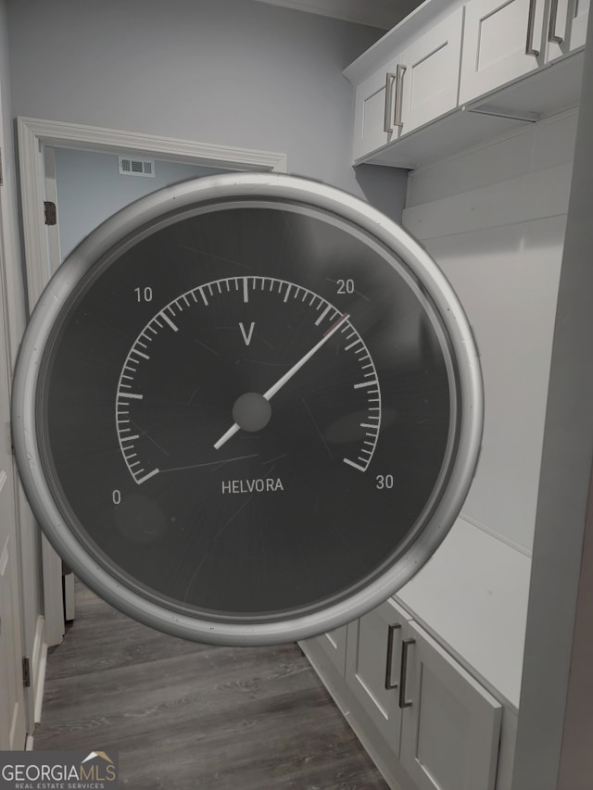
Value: value=21 unit=V
